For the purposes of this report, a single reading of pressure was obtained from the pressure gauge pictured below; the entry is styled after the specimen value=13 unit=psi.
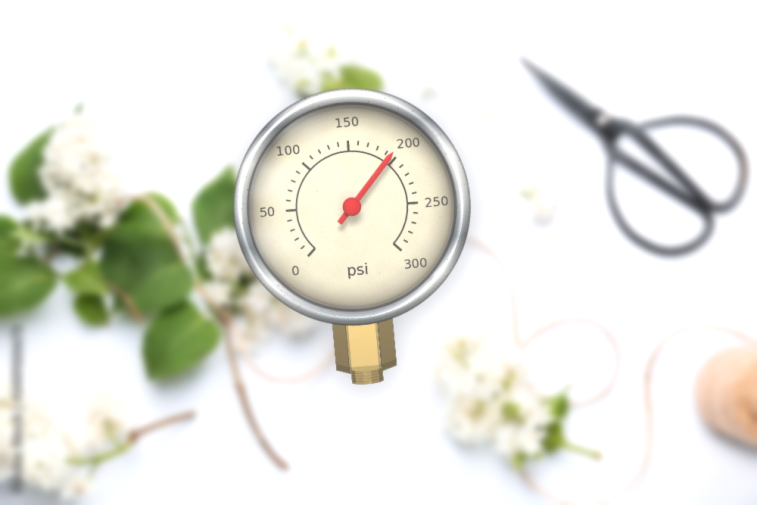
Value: value=195 unit=psi
